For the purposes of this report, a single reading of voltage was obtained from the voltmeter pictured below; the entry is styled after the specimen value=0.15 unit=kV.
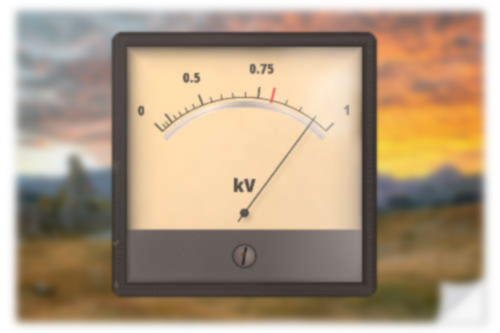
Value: value=0.95 unit=kV
